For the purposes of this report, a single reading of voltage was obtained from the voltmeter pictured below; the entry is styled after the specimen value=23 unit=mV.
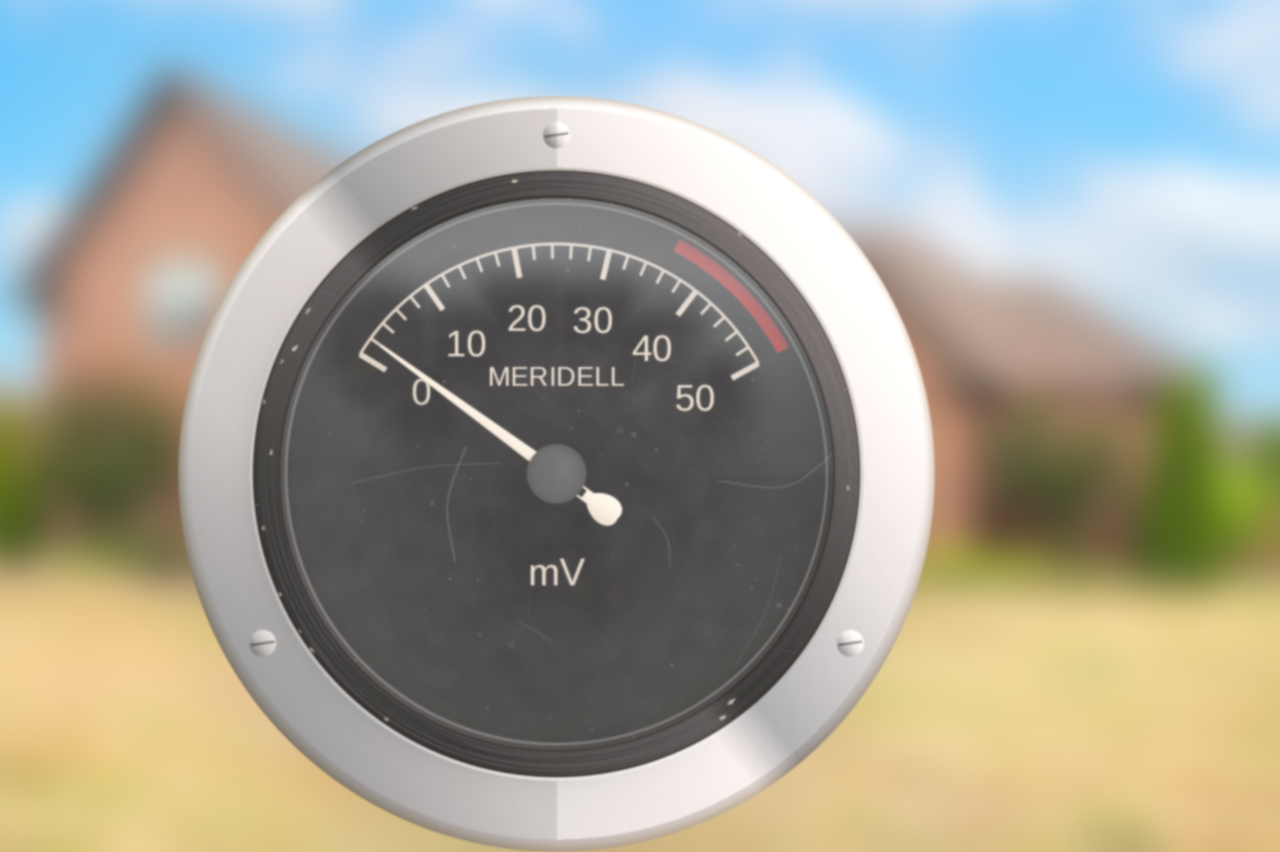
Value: value=2 unit=mV
